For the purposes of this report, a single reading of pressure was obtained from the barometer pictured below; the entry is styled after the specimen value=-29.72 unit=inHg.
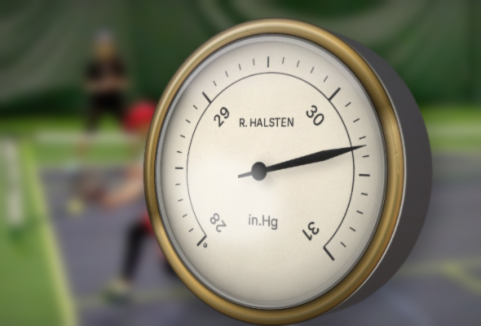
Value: value=30.35 unit=inHg
